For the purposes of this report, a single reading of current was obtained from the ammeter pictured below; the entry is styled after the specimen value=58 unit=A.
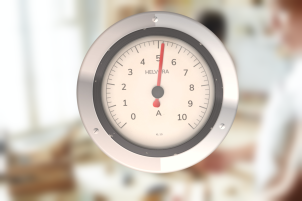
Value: value=5.2 unit=A
